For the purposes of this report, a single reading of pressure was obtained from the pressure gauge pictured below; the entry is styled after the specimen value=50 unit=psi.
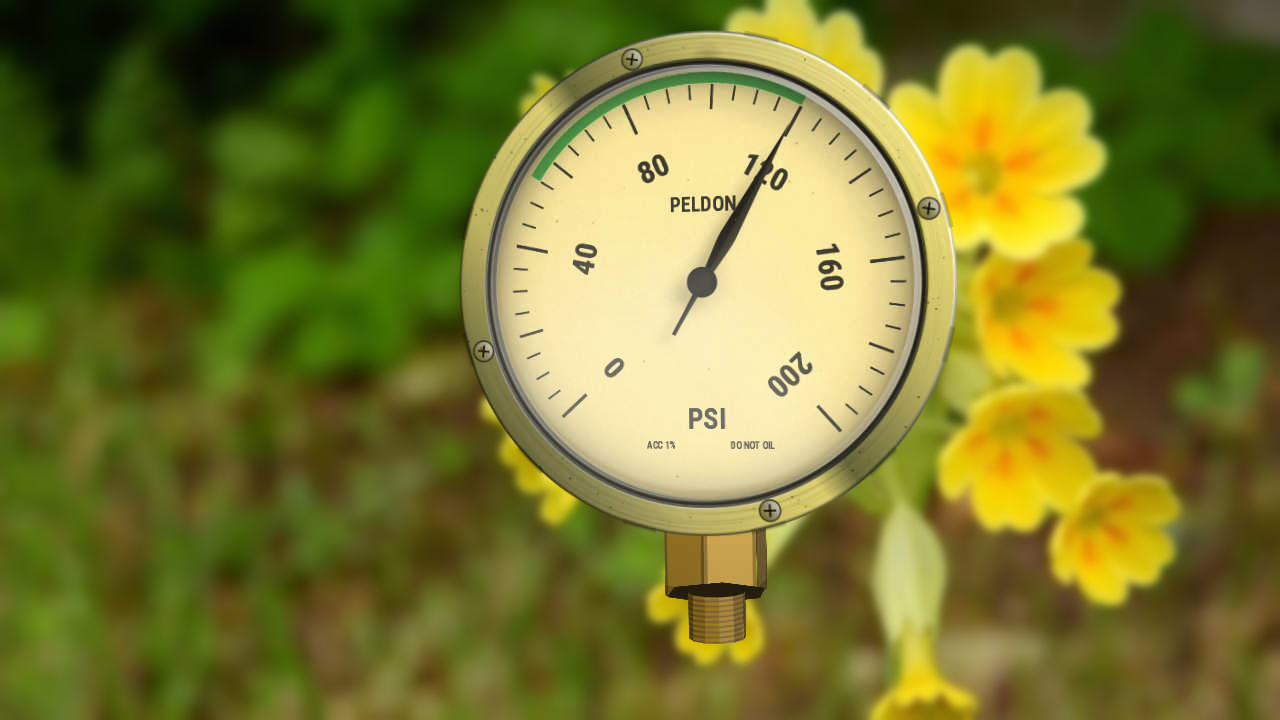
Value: value=120 unit=psi
